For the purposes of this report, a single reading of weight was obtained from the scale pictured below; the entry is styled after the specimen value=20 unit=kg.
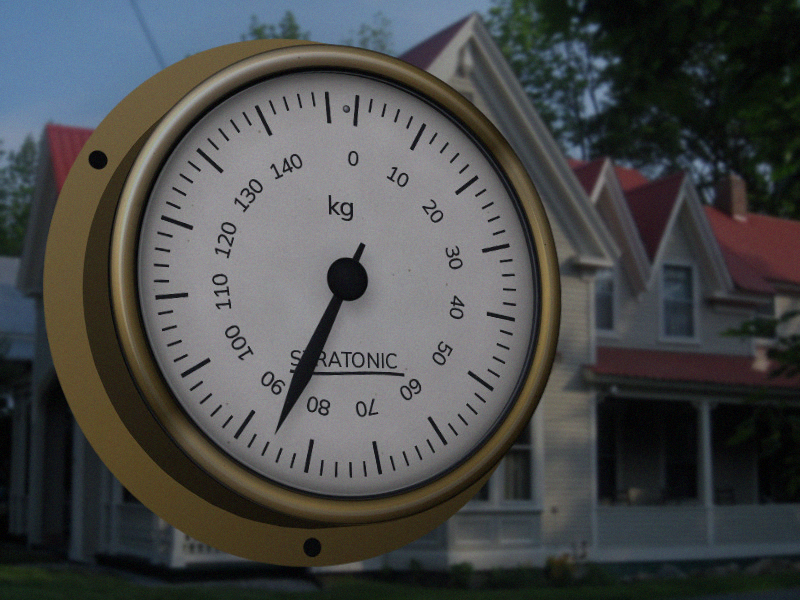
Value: value=86 unit=kg
